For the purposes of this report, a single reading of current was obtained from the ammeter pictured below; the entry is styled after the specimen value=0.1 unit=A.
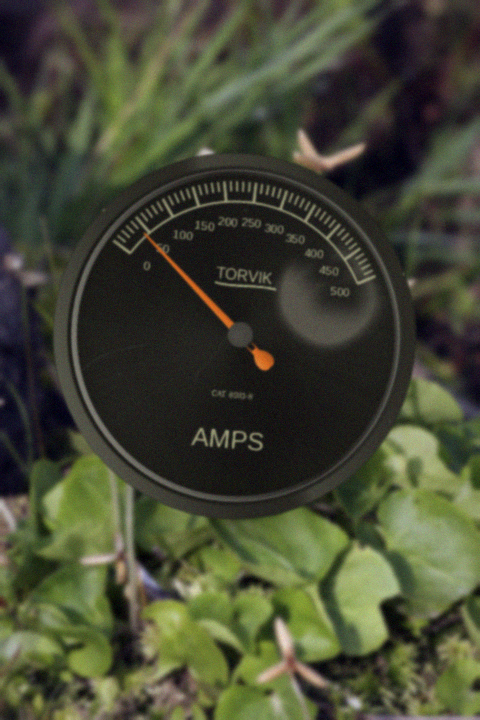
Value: value=40 unit=A
